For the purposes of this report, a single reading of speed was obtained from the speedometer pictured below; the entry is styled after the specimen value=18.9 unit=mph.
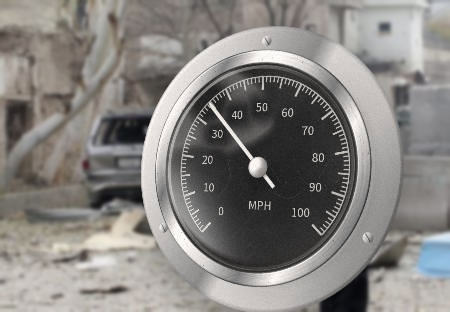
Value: value=35 unit=mph
